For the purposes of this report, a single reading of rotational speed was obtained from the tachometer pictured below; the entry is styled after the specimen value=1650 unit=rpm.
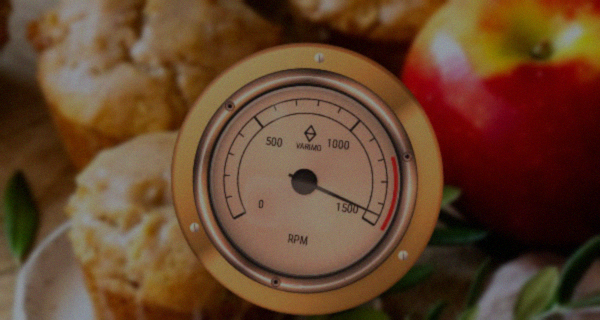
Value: value=1450 unit=rpm
